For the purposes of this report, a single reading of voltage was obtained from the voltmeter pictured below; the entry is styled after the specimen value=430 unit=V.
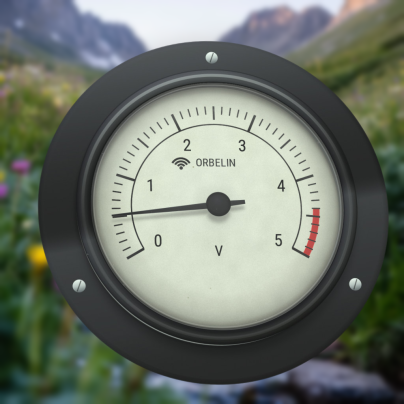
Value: value=0.5 unit=V
